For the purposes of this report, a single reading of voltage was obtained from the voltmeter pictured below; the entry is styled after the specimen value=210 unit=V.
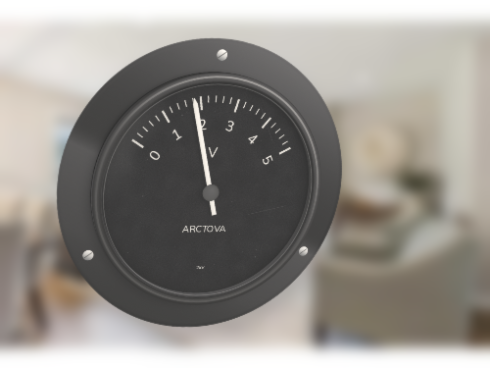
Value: value=1.8 unit=V
